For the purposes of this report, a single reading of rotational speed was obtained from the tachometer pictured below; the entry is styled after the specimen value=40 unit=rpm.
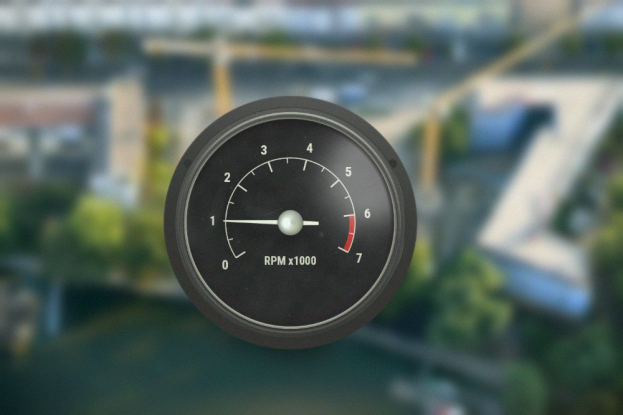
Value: value=1000 unit=rpm
